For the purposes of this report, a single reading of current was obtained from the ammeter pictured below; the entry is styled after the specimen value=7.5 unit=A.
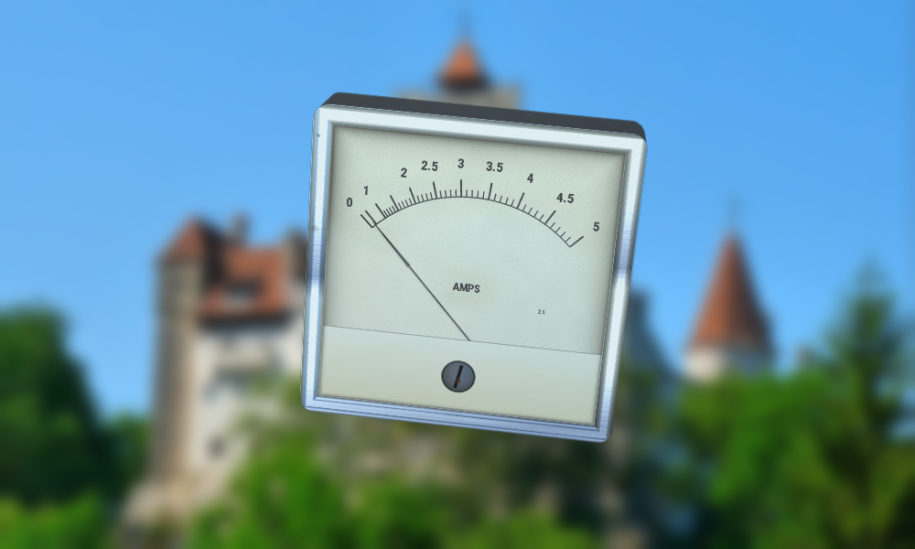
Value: value=0.5 unit=A
